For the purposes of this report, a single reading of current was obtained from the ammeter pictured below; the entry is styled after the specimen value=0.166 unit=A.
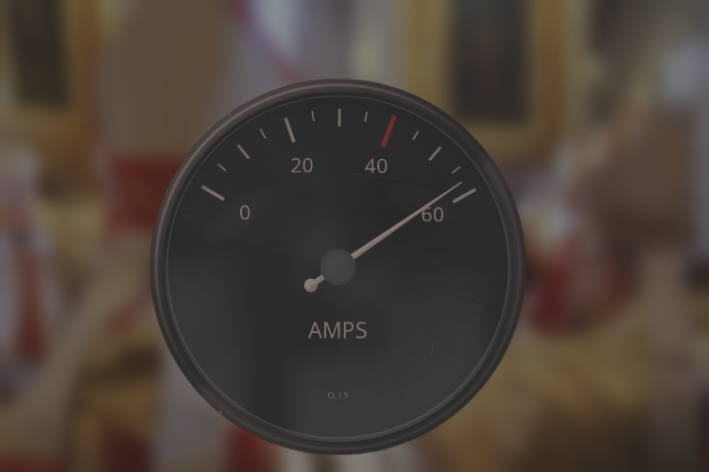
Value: value=57.5 unit=A
